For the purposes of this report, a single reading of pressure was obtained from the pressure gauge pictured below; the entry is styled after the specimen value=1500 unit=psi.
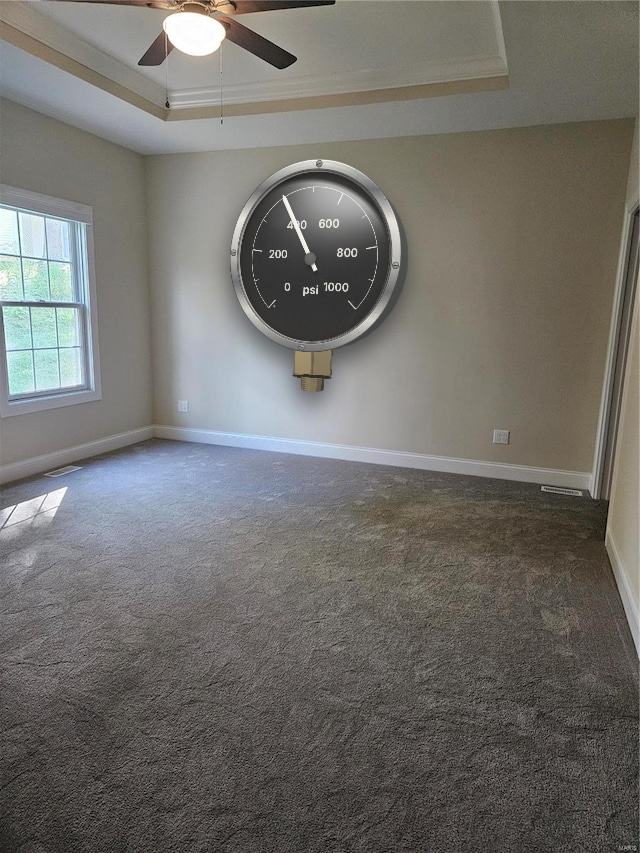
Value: value=400 unit=psi
